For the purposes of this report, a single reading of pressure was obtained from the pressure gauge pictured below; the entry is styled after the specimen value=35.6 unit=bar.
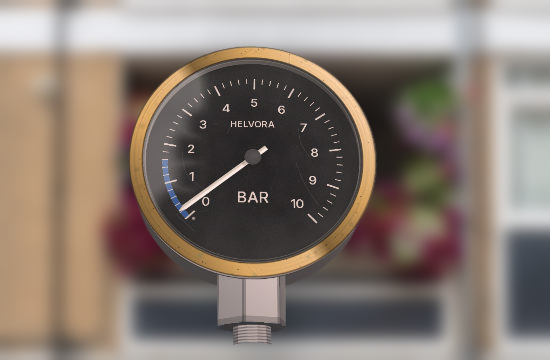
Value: value=0.2 unit=bar
